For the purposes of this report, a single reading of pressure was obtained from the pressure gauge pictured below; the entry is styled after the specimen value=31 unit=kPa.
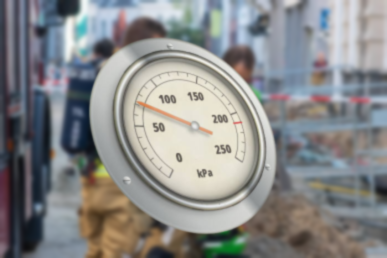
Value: value=70 unit=kPa
